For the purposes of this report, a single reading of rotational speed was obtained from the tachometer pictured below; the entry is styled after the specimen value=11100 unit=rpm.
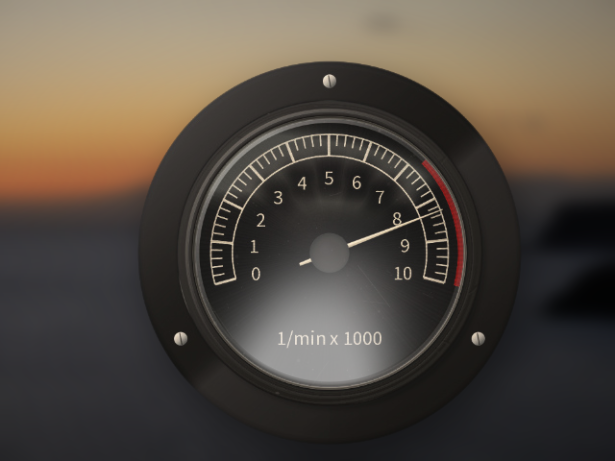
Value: value=8300 unit=rpm
